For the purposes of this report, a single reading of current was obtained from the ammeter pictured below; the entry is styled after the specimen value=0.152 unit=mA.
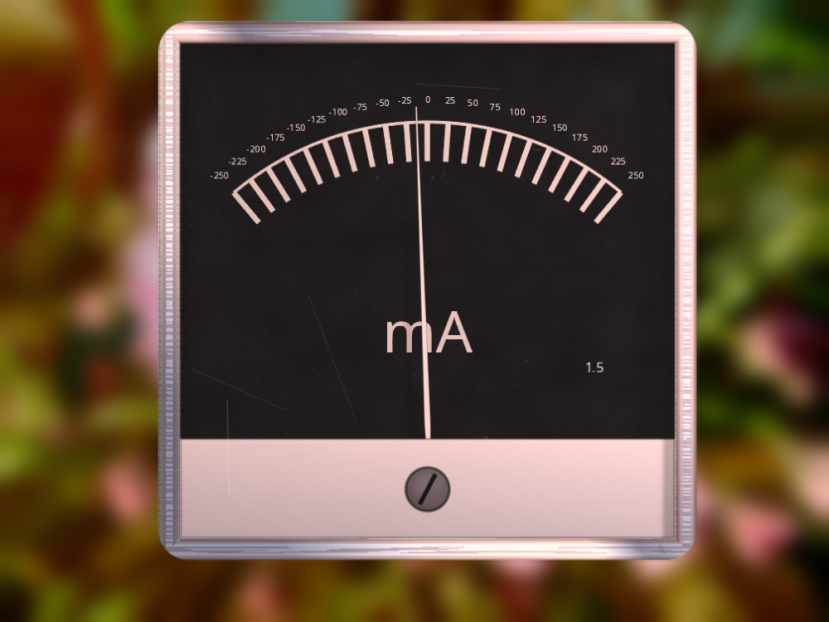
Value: value=-12.5 unit=mA
